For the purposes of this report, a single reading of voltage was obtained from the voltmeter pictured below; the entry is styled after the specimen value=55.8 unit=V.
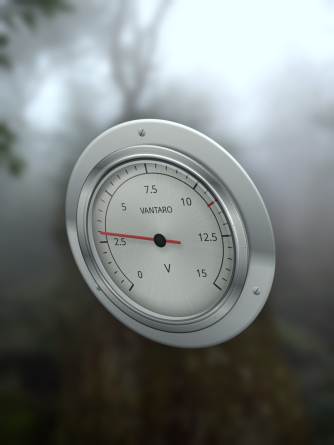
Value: value=3 unit=V
